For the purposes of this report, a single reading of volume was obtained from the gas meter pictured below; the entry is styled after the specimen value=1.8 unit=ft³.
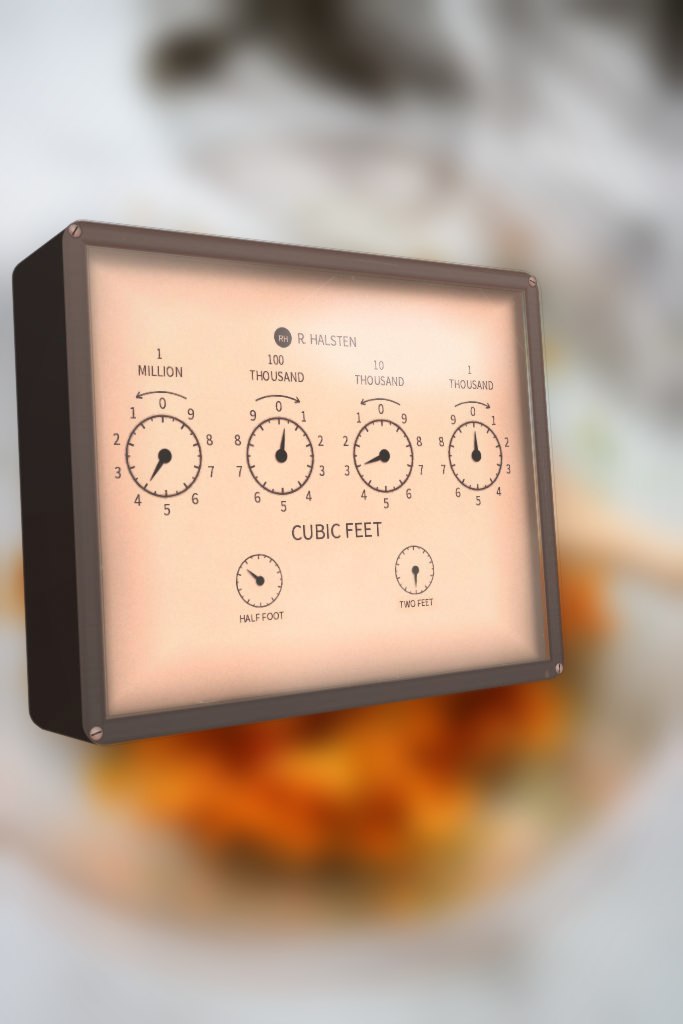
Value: value=403000 unit=ft³
